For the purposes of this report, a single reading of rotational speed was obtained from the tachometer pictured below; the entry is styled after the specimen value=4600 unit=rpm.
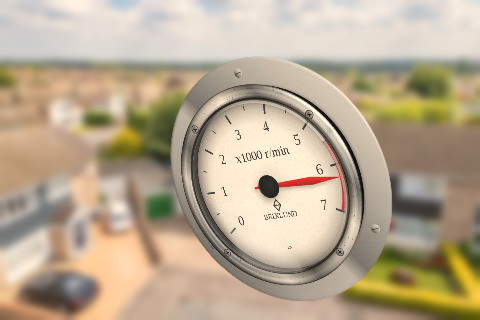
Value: value=6250 unit=rpm
